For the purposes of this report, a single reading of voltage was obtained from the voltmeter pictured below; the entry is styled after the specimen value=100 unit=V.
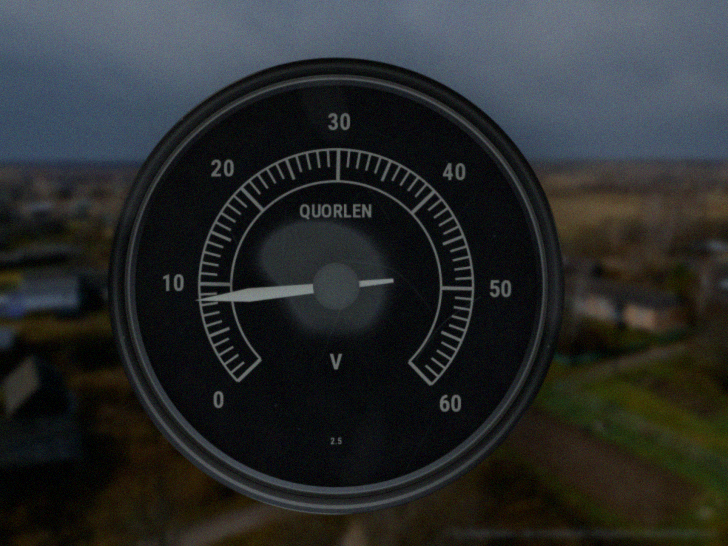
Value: value=8.5 unit=V
